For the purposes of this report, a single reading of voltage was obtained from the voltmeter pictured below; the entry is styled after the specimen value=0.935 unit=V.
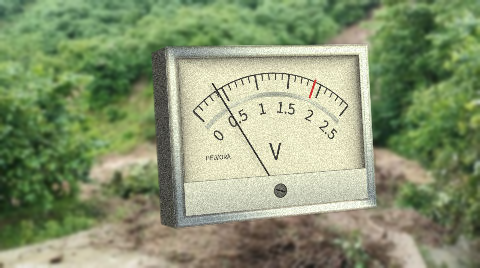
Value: value=0.4 unit=V
